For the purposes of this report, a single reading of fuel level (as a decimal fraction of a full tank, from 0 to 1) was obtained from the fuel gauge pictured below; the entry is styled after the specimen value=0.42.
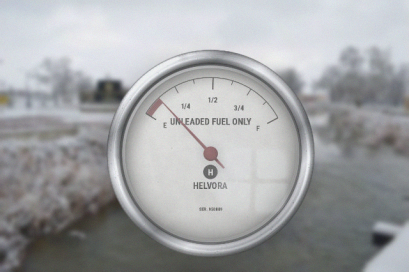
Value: value=0.125
